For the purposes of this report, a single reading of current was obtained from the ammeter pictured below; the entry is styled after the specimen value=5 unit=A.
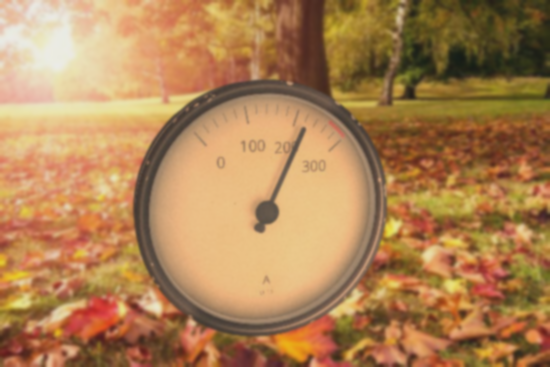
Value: value=220 unit=A
